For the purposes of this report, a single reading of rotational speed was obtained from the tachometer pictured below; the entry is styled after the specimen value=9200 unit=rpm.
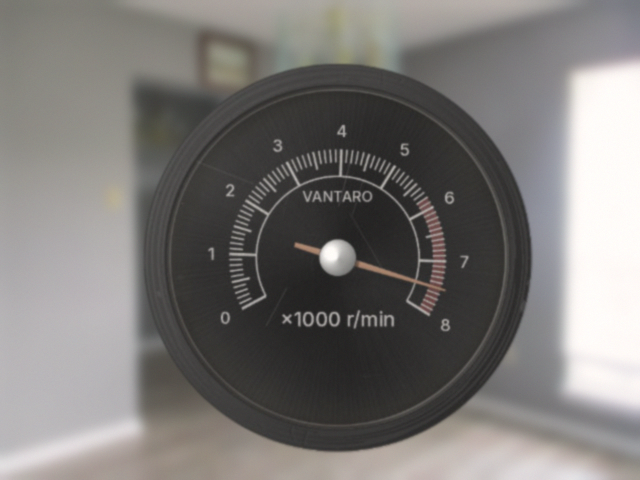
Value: value=7500 unit=rpm
